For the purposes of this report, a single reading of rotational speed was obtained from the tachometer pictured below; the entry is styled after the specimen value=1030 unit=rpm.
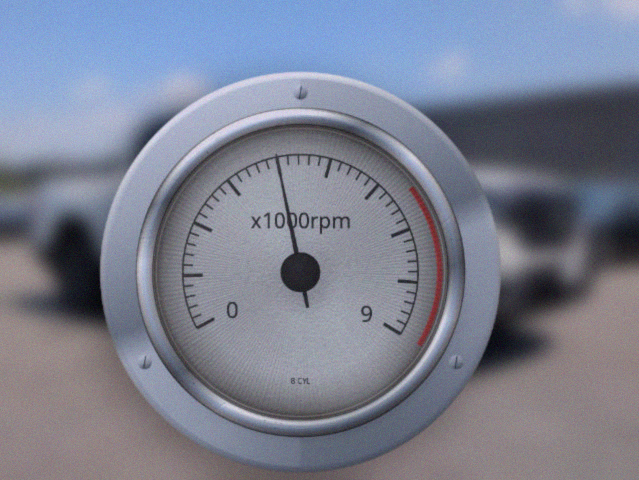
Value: value=4000 unit=rpm
